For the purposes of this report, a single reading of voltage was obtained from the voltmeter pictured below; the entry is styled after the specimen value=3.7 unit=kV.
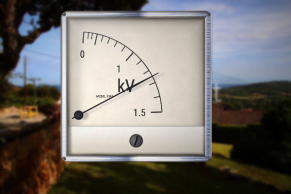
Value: value=1.25 unit=kV
